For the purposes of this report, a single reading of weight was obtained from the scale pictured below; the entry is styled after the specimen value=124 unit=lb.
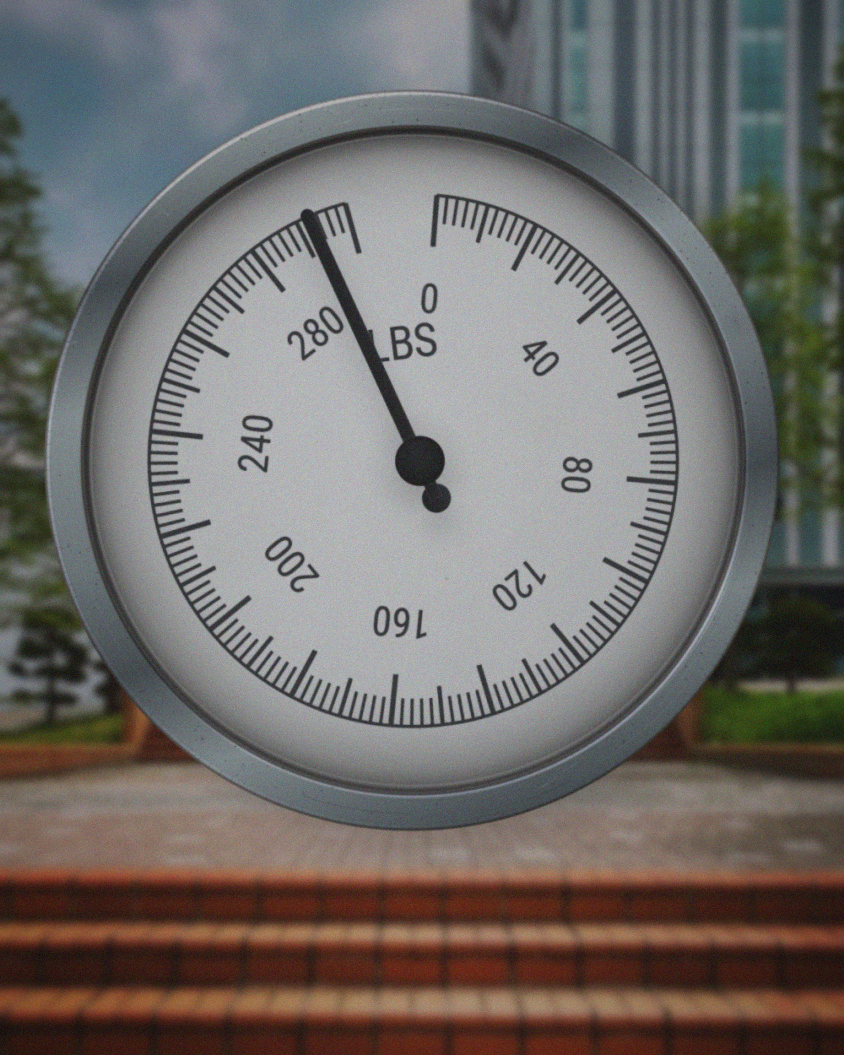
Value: value=292 unit=lb
